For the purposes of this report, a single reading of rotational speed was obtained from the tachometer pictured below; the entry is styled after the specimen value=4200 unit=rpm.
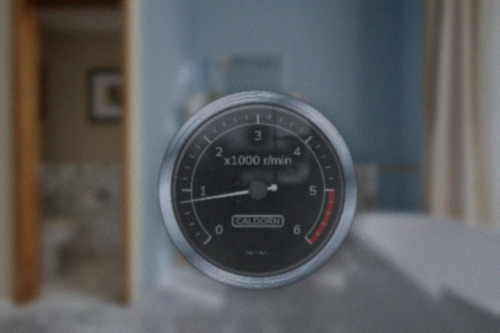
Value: value=800 unit=rpm
